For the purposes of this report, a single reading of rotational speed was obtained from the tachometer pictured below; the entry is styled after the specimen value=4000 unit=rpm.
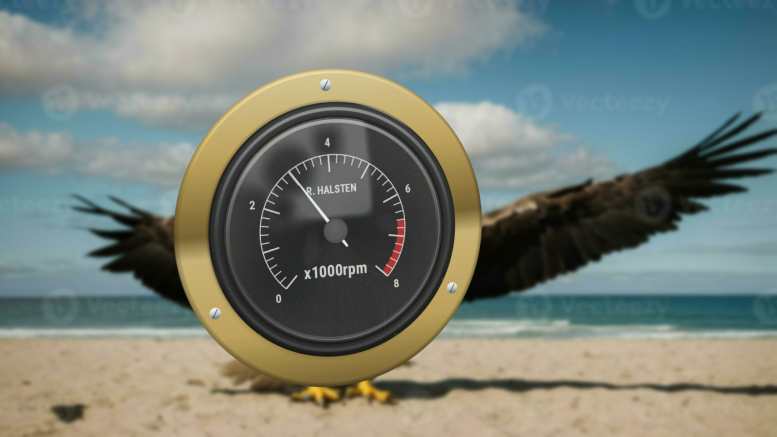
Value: value=3000 unit=rpm
